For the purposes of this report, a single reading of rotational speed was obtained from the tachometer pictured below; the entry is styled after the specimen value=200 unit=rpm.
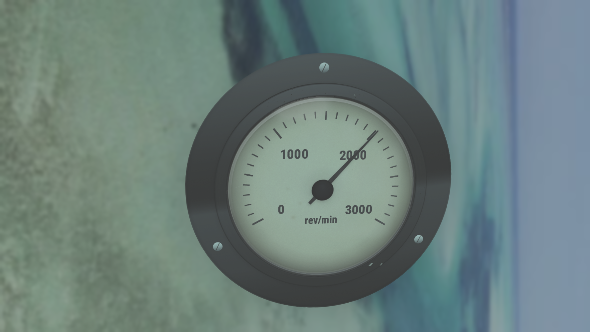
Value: value=2000 unit=rpm
